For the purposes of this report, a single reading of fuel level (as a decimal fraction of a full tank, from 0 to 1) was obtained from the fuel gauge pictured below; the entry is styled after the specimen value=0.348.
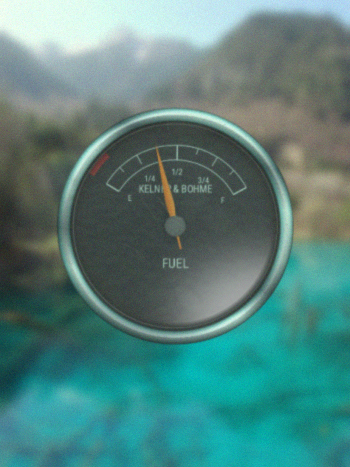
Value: value=0.375
